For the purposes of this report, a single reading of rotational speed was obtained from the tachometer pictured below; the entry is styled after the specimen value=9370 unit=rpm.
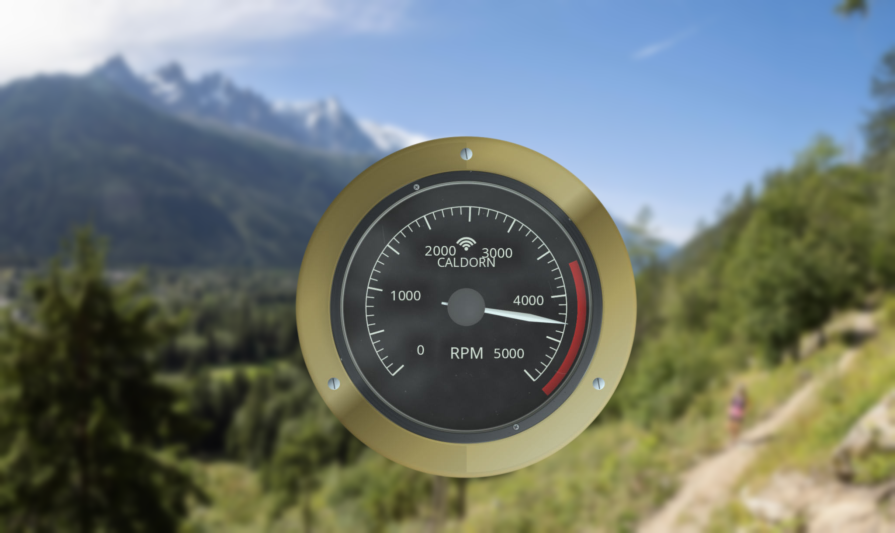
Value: value=4300 unit=rpm
